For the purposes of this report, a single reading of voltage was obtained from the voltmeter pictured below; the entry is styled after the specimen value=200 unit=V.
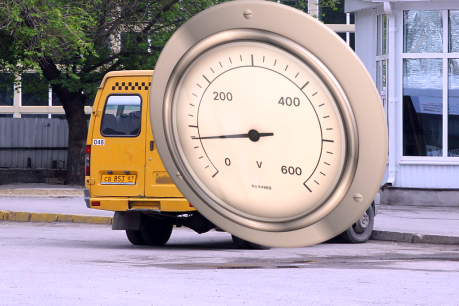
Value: value=80 unit=V
